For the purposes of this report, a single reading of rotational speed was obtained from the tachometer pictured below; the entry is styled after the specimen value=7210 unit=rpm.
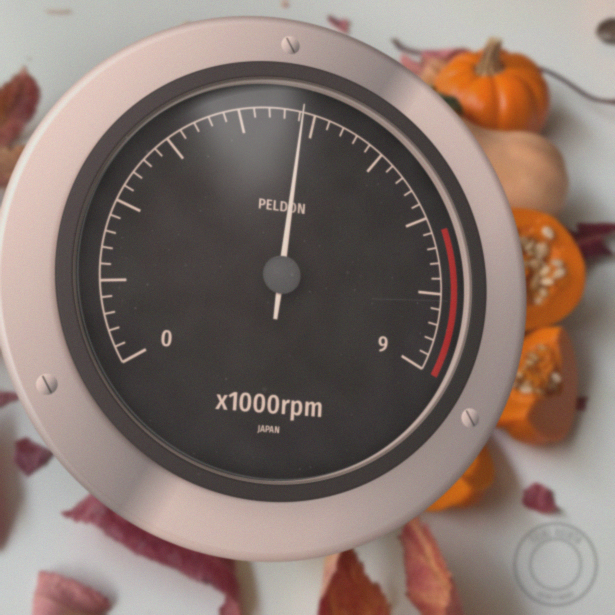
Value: value=4800 unit=rpm
